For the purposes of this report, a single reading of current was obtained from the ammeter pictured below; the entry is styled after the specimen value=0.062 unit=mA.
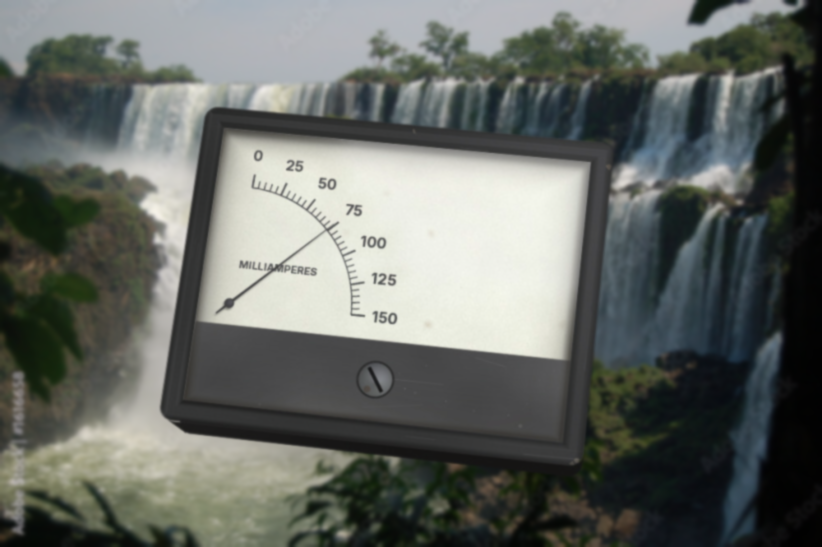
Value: value=75 unit=mA
